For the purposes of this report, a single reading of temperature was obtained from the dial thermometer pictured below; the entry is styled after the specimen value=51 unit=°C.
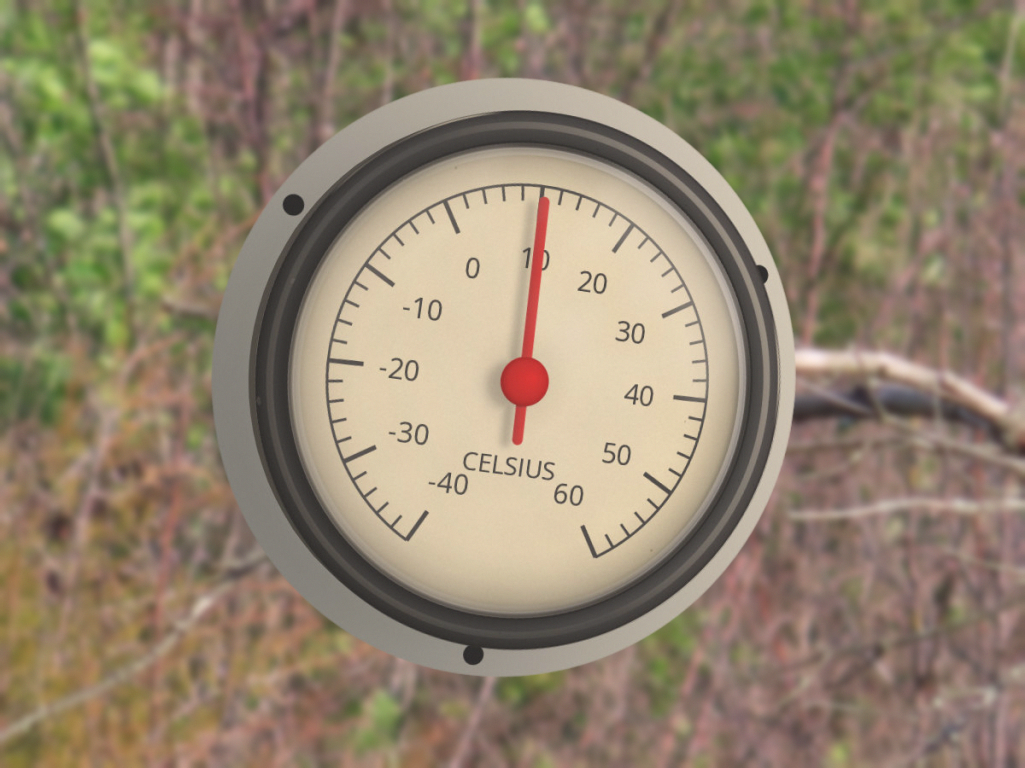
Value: value=10 unit=°C
